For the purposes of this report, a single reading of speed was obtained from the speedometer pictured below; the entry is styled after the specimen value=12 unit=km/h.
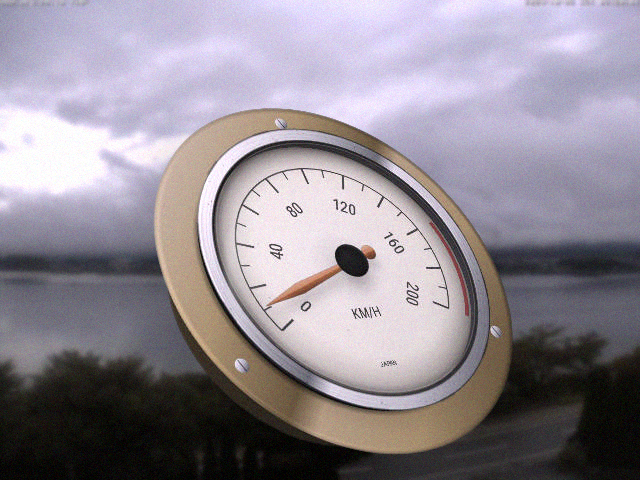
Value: value=10 unit=km/h
